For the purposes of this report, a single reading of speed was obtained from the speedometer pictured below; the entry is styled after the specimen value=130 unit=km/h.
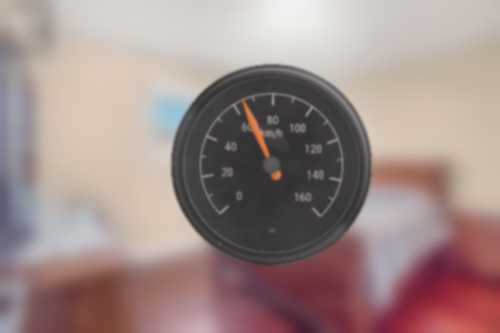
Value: value=65 unit=km/h
